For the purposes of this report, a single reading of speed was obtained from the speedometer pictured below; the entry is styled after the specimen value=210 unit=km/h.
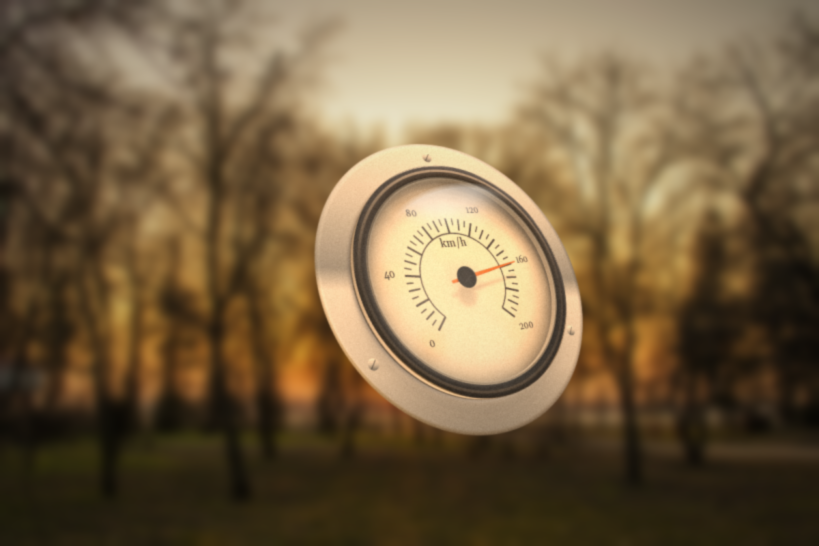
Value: value=160 unit=km/h
